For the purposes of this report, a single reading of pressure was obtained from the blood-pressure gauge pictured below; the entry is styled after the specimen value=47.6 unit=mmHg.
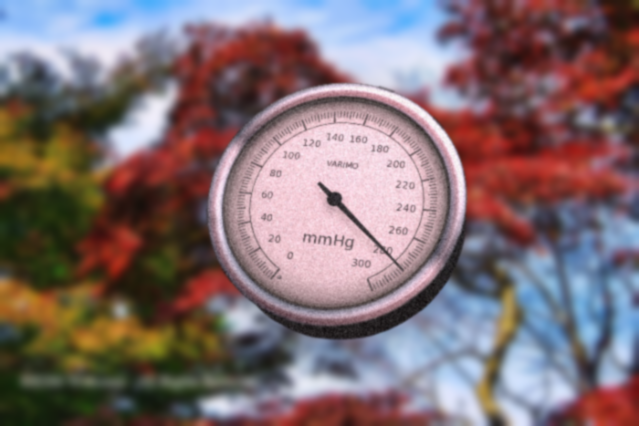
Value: value=280 unit=mmHg
